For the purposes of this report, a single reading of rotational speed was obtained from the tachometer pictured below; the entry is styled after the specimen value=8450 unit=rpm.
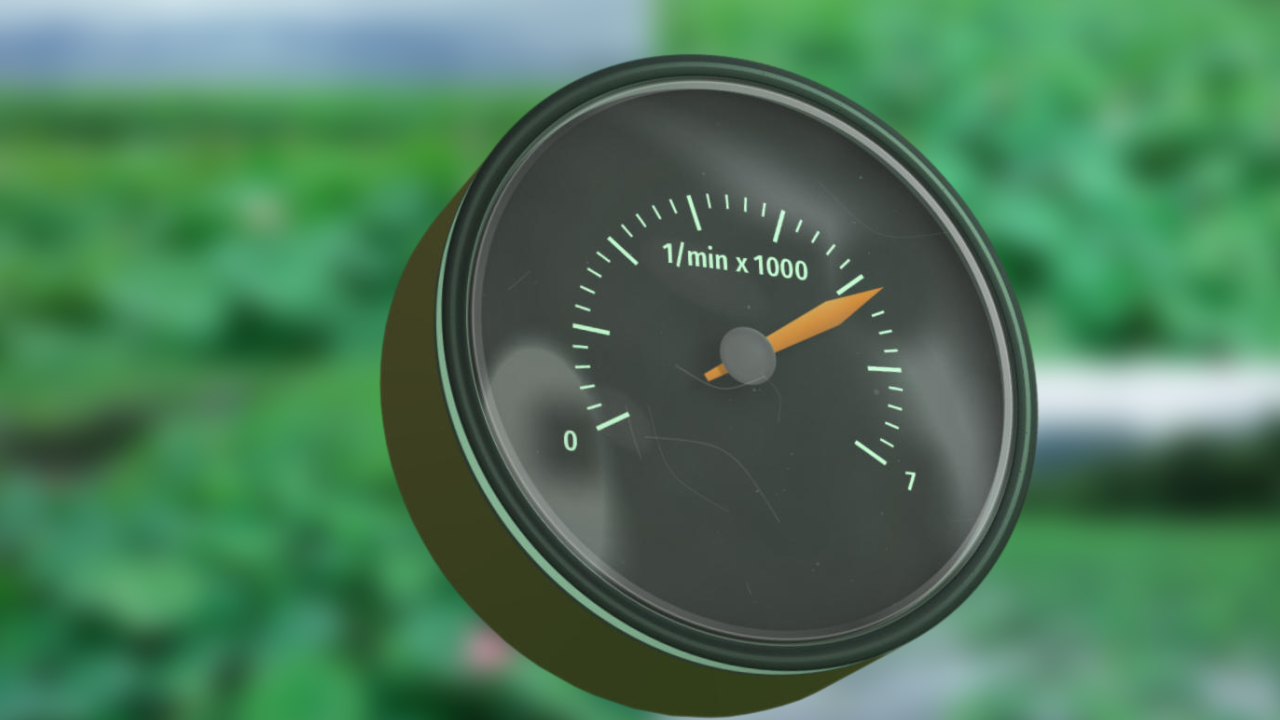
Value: value=5200 unit=rpm
